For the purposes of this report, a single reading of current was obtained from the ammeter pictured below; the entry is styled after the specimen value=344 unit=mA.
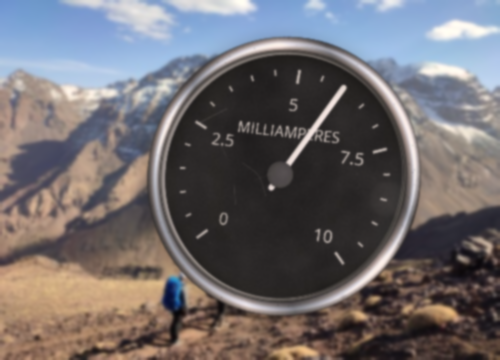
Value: value=6 unit=mA
